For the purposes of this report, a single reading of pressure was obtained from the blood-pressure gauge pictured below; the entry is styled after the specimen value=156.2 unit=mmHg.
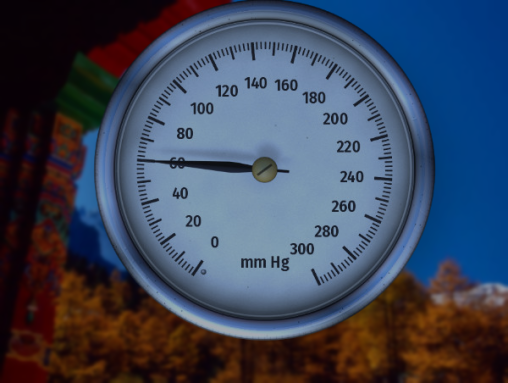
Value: value=60 unit=mmHg
